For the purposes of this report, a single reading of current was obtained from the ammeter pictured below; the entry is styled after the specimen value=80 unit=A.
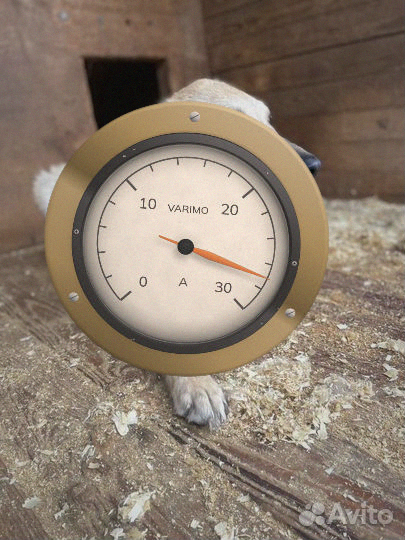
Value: value=27 unit=A
